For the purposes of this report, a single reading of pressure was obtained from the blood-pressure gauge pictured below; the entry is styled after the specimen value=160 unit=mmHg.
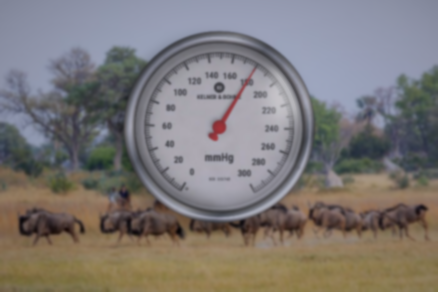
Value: value=180 unit=mmHg
